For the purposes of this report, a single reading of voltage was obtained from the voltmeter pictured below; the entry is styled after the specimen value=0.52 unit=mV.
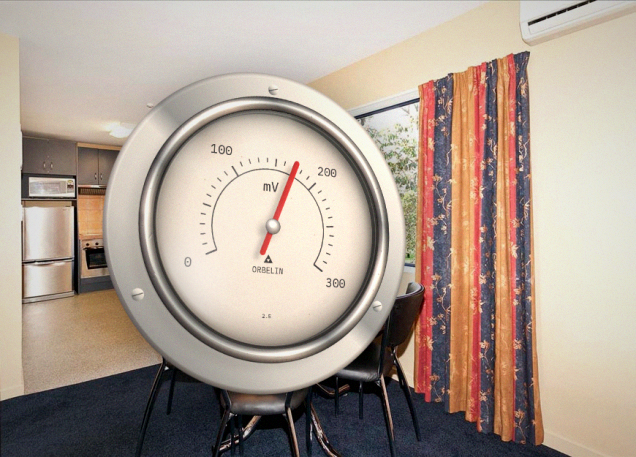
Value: value=170 unit=mV
